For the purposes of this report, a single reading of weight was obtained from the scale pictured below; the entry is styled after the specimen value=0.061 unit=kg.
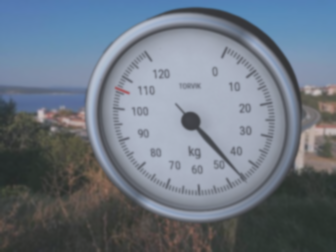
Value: value=45 unit=kg
